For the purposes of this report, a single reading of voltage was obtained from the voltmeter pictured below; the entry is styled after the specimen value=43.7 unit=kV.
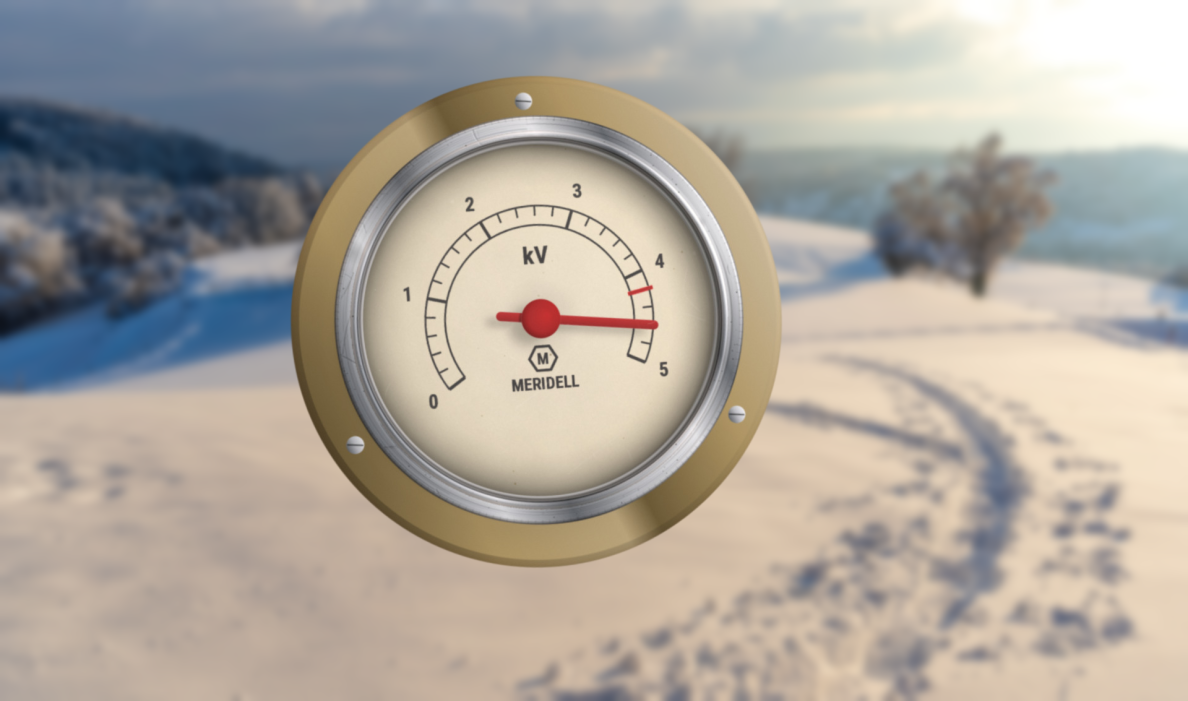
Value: value=4.6 unit=kV
